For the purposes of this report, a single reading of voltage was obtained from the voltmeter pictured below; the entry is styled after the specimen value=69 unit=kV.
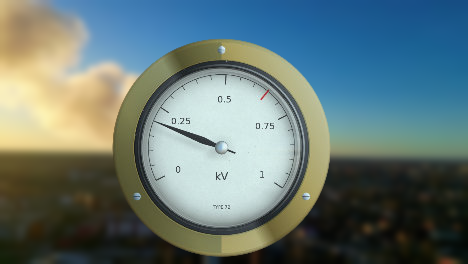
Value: value=0.2 unit=kV
